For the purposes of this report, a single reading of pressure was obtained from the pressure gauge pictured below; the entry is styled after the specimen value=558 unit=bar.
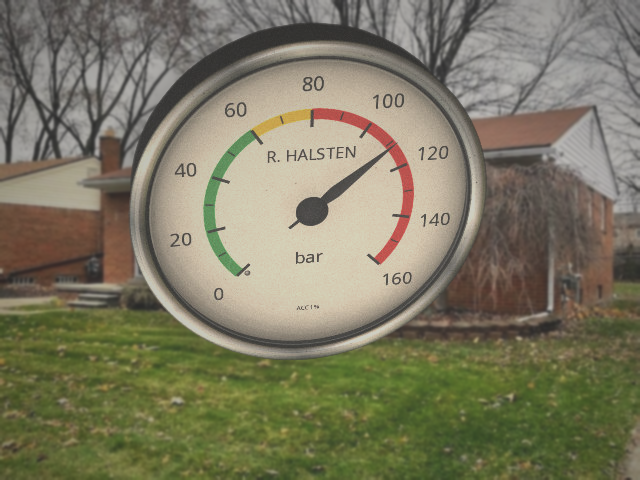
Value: value=110 unit=bar
